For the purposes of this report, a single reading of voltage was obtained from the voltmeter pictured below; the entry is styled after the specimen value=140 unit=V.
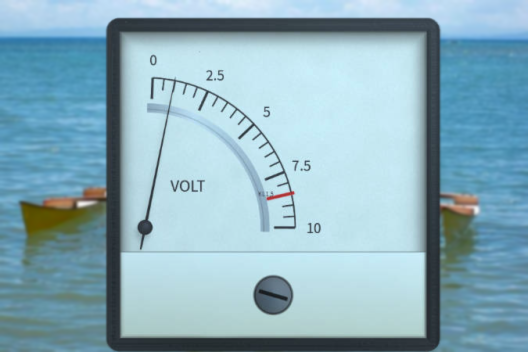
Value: value=1 unit=V
